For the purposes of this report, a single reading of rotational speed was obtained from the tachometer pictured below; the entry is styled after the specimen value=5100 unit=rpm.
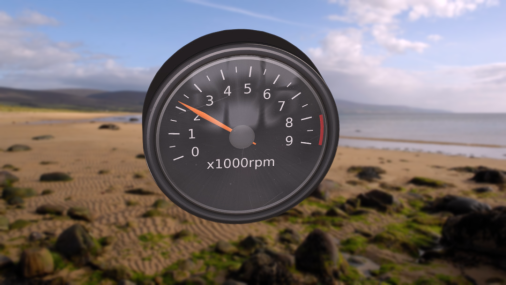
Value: value=2250 unit=rpm
